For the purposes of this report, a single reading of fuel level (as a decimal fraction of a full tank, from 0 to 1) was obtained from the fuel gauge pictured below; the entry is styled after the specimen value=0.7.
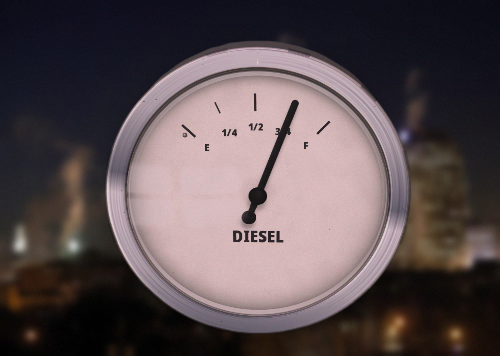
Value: value=0.75
